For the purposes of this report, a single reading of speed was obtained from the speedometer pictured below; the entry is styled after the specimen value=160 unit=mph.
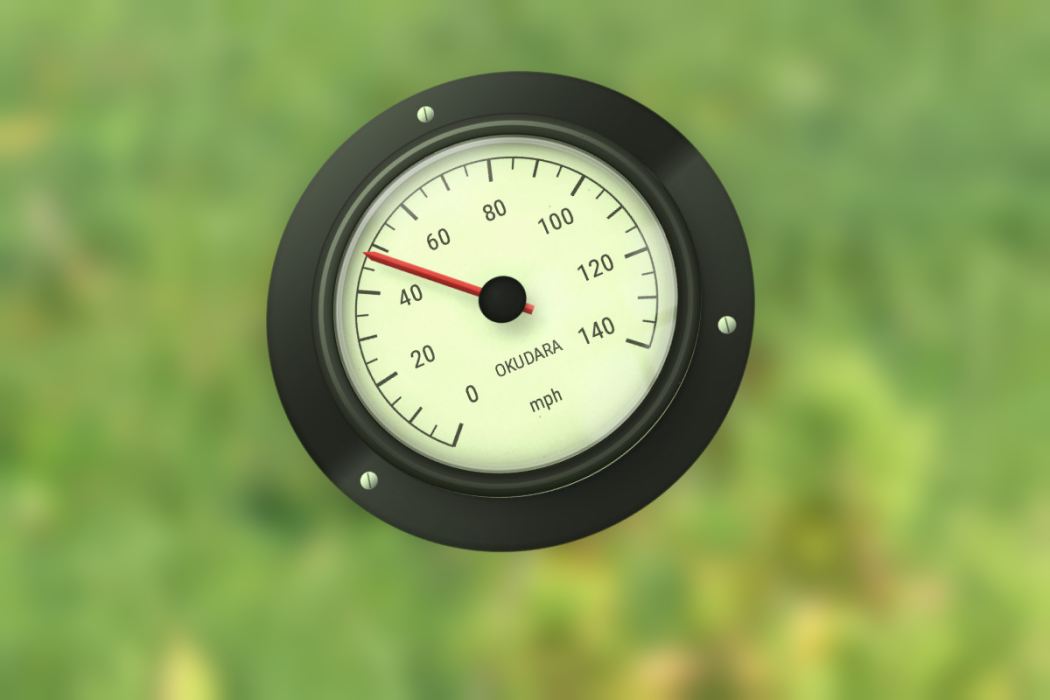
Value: value=47.5 unit=mph
